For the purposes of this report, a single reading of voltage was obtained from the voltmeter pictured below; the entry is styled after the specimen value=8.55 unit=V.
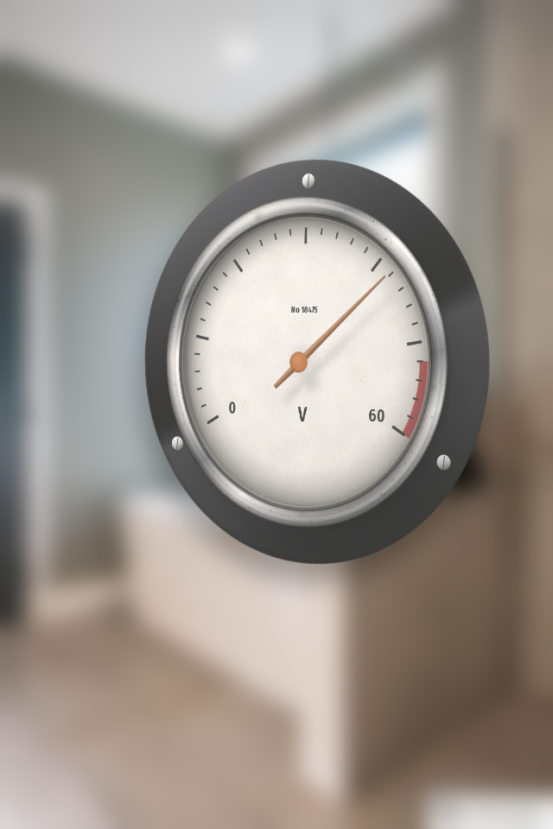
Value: value=42 unit=V
